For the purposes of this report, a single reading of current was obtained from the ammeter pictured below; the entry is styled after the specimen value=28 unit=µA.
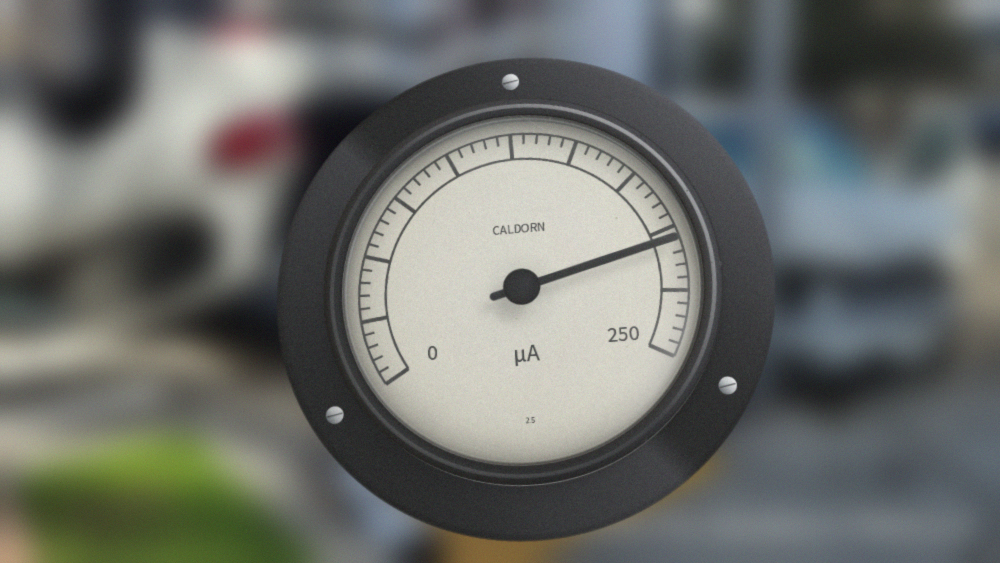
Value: value=205 unit=µA
